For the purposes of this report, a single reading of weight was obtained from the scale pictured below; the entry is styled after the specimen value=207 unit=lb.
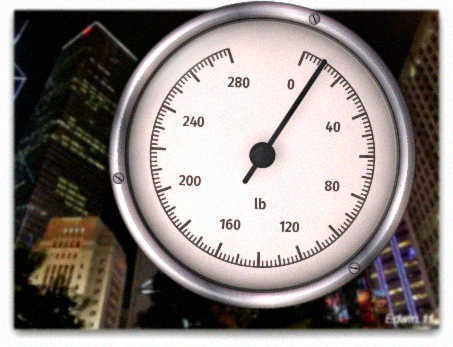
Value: value=10 unit=lb
